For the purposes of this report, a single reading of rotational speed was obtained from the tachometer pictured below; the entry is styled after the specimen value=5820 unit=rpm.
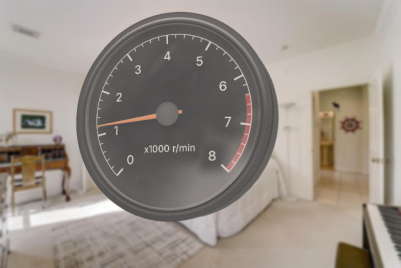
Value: value=1200 unit=rpm
